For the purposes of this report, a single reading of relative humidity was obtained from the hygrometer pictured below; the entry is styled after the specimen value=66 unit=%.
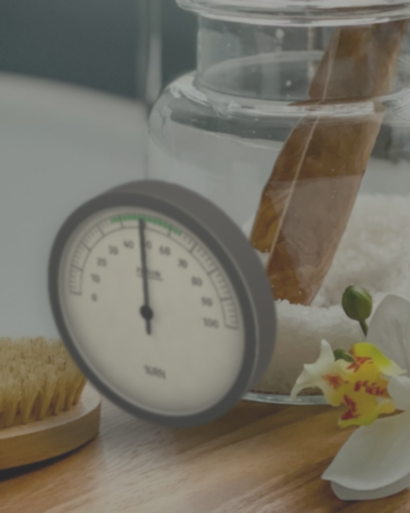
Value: value=50 unit=%
